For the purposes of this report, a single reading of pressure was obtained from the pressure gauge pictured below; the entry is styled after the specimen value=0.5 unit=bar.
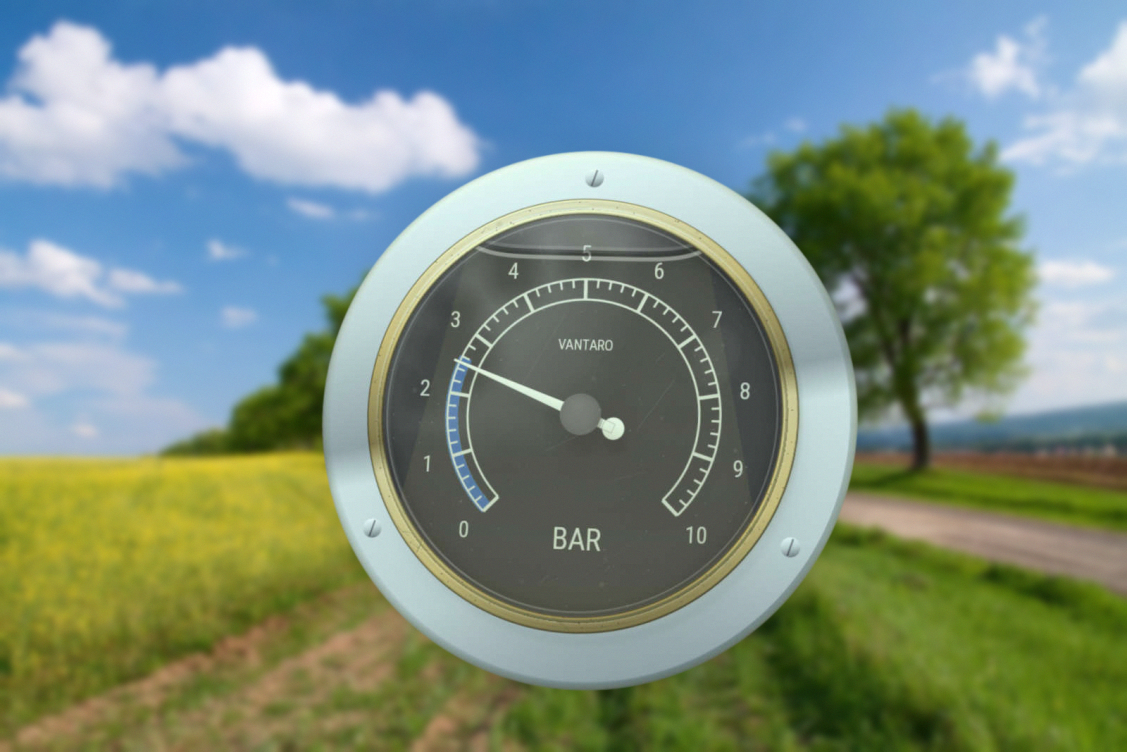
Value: value=2.5 unit=bar
